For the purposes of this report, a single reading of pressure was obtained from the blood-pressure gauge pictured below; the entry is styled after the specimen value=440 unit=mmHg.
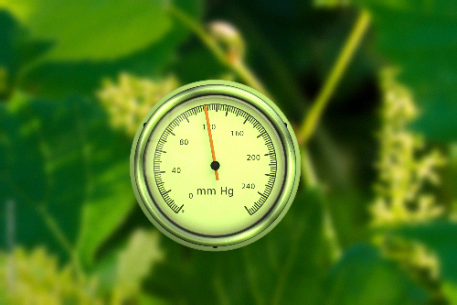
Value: value=120 unit=mmHg
